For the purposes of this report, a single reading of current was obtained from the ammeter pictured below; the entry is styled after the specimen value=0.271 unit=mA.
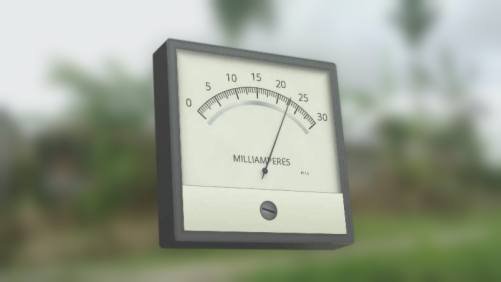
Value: value=22.5 unit=mA
